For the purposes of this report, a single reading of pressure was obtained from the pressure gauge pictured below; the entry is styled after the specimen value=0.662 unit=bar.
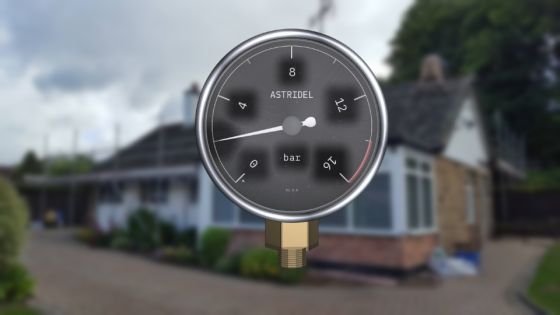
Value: value=2 unit=bar
